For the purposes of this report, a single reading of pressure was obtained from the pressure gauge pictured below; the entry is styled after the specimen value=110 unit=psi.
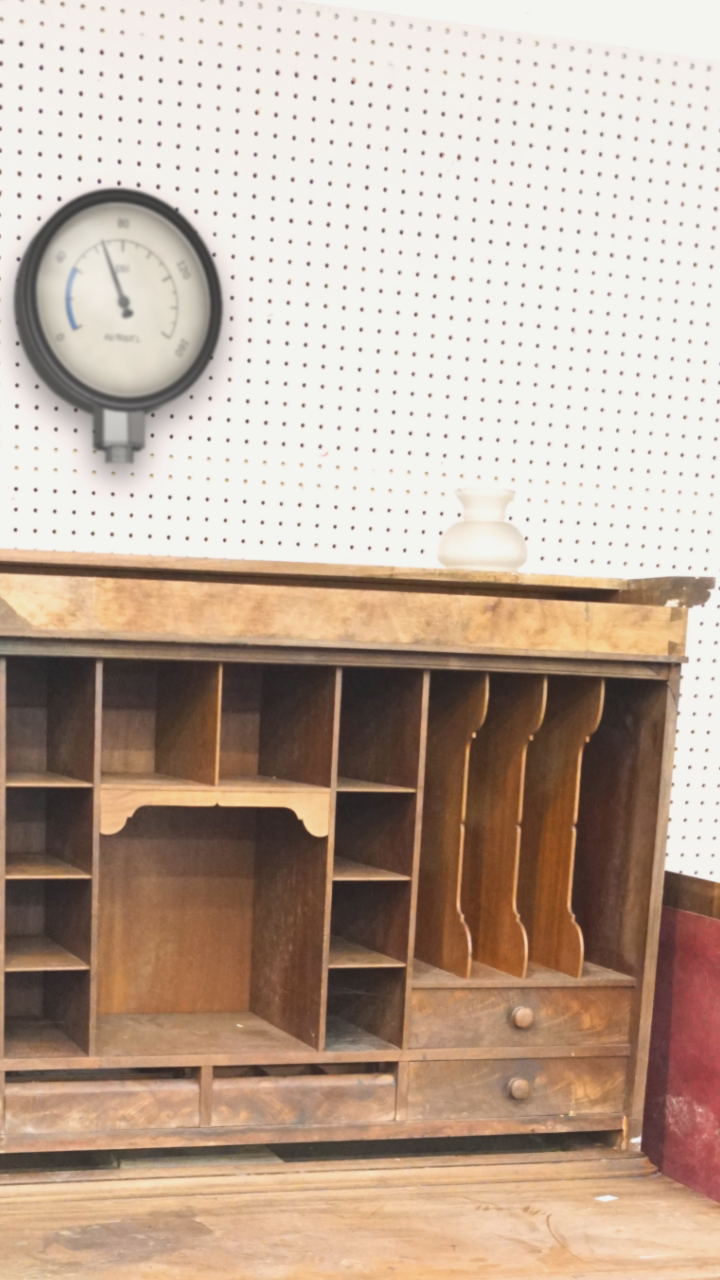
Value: value=65 unit=psi
